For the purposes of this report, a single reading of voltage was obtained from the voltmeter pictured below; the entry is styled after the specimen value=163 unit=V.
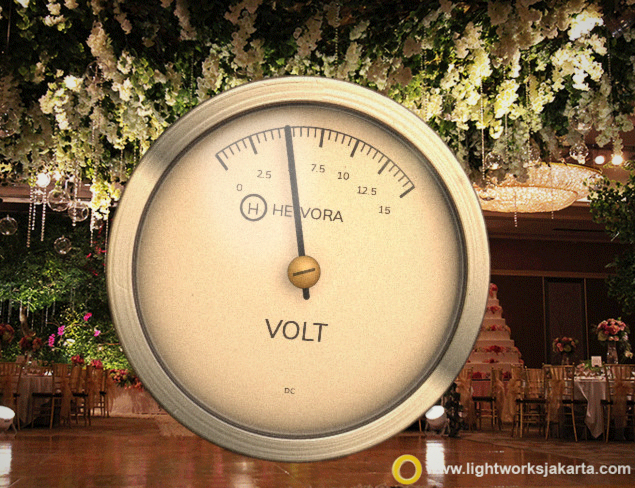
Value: value=5 unit=V
